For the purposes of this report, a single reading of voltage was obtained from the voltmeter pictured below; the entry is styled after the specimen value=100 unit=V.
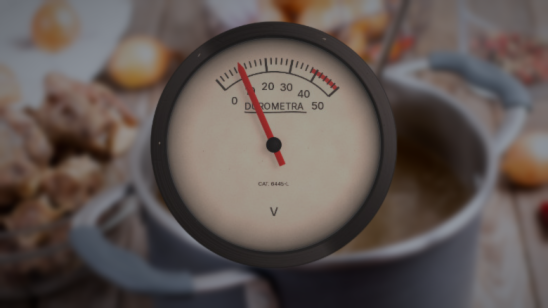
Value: value=10 unit=V
